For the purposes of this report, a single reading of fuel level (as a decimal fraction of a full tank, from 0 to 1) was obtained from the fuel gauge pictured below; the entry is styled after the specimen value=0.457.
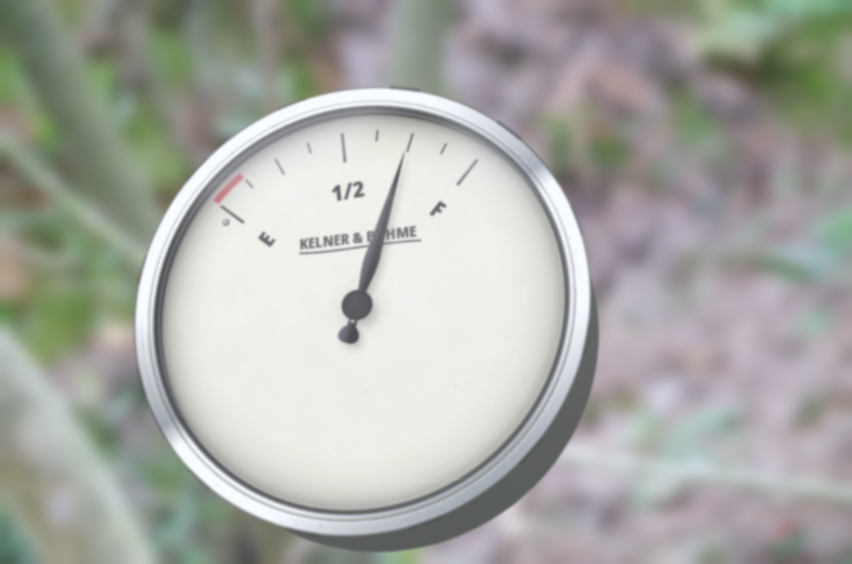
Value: value=0.75
